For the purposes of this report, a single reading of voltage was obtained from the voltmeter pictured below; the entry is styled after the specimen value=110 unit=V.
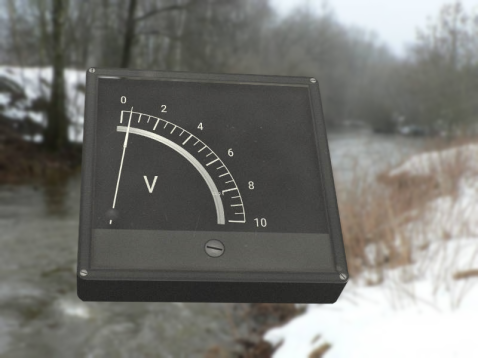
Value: value=0.5 unit=V
